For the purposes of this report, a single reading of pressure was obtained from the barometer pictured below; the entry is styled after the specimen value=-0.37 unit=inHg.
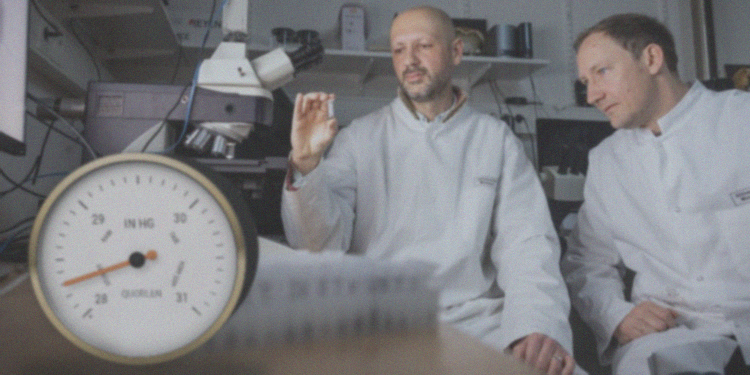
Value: value=28.3 unit=inHg
